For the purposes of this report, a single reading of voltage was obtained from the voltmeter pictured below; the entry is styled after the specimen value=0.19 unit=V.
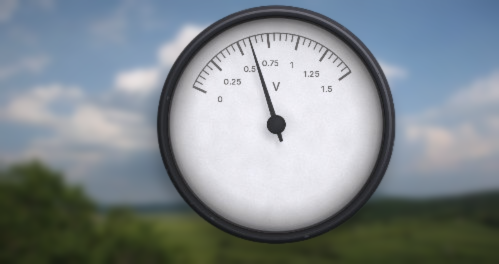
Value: value=0.6 unit=V
